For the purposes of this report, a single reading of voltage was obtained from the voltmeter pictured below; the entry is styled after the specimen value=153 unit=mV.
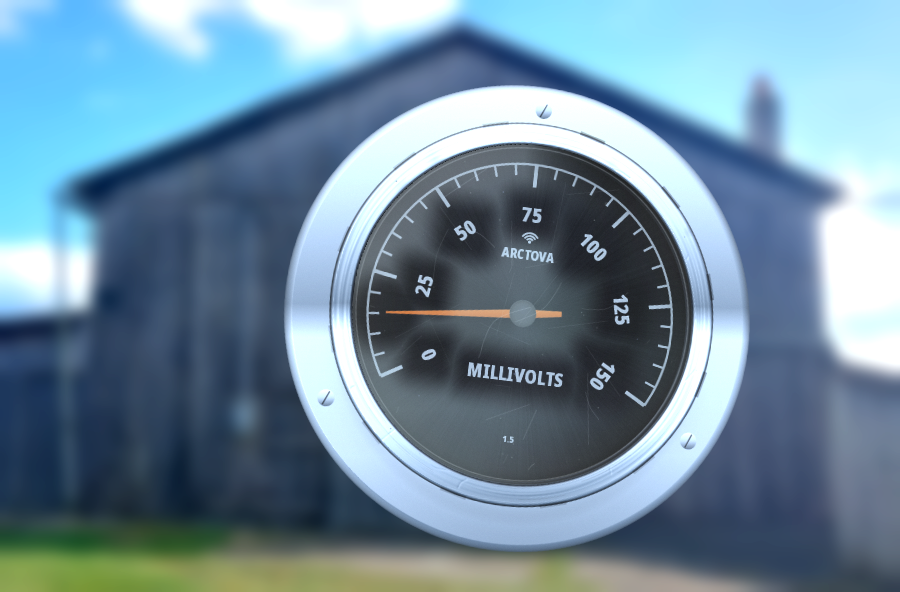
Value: value=15 unit=mV
